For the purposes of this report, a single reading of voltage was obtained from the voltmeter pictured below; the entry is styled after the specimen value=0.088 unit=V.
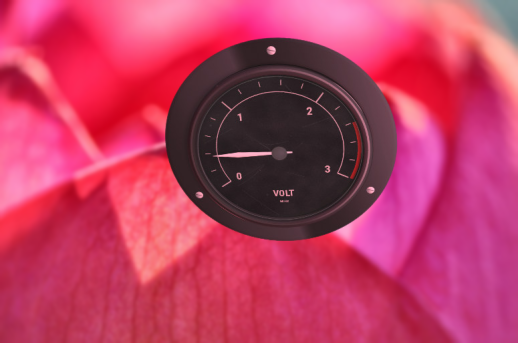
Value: value=0.4 unit=V
